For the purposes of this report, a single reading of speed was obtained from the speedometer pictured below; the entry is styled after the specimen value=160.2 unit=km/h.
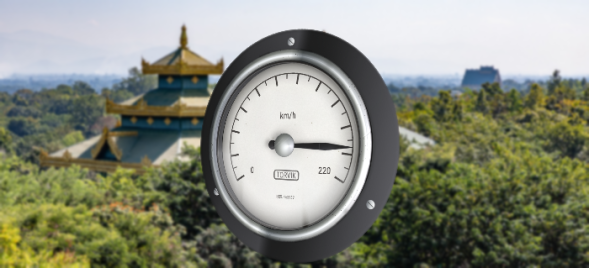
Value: value=195 unit=km/h
